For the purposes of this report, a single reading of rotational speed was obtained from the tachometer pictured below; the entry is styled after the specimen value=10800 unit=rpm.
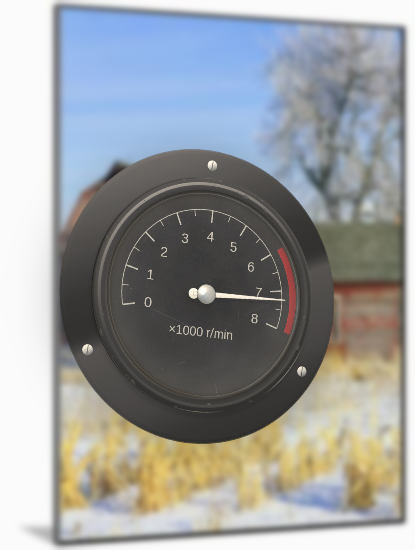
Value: value=7250 unit=rpm
